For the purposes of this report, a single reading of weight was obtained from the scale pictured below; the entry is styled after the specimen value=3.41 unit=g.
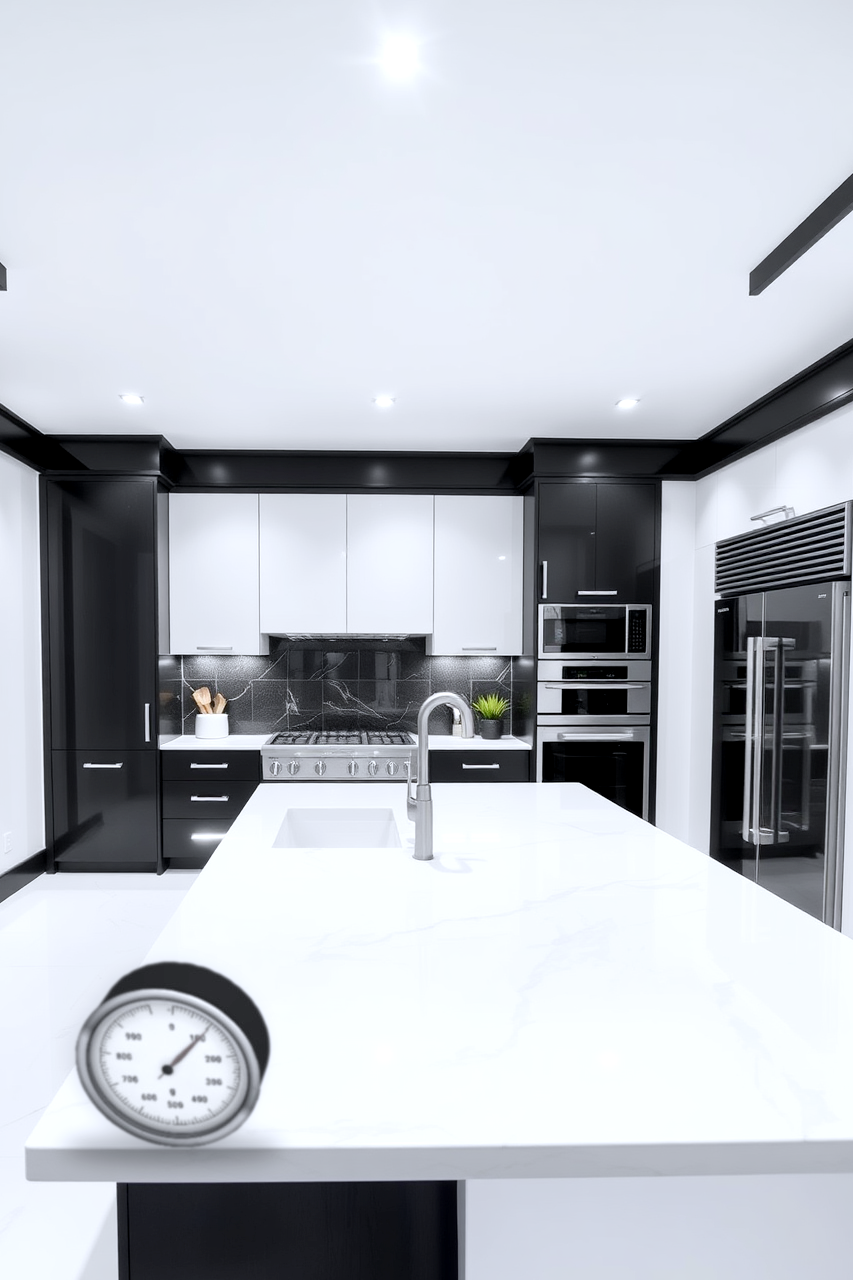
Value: value=100 unit=g
